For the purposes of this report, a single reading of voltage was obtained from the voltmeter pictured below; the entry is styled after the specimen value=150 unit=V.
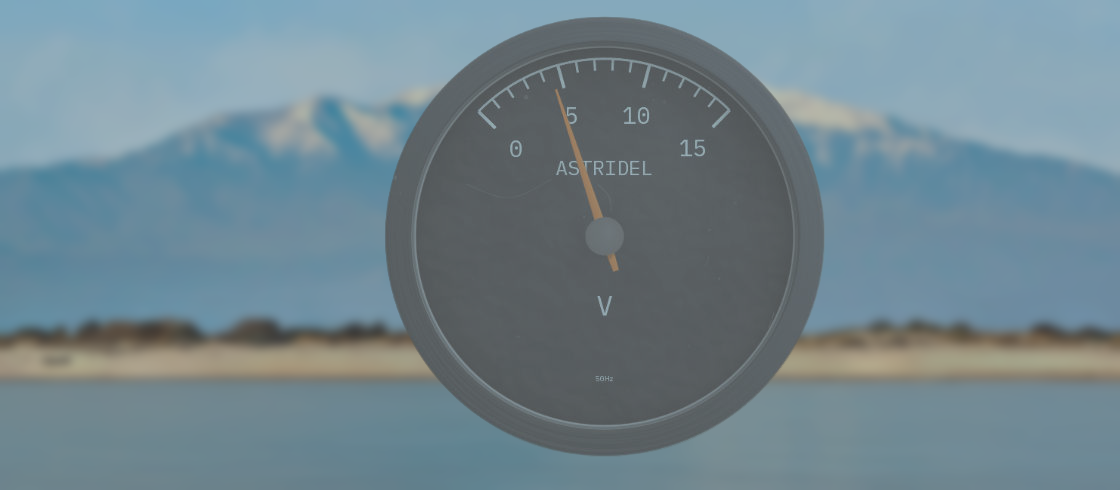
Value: value=4.5 unit=V
